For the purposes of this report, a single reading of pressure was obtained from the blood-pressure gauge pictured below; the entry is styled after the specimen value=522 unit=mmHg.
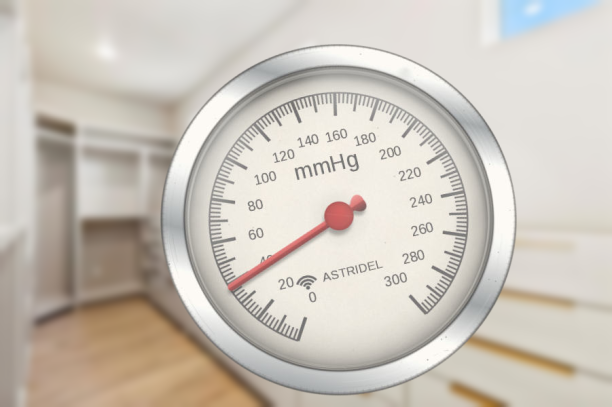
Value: value=38 unit=mmHg
